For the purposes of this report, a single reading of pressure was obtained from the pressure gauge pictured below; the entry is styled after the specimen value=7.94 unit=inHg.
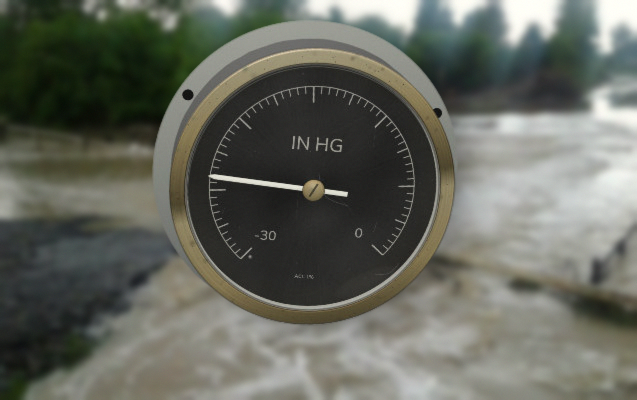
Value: value=-24 unit=inHg
